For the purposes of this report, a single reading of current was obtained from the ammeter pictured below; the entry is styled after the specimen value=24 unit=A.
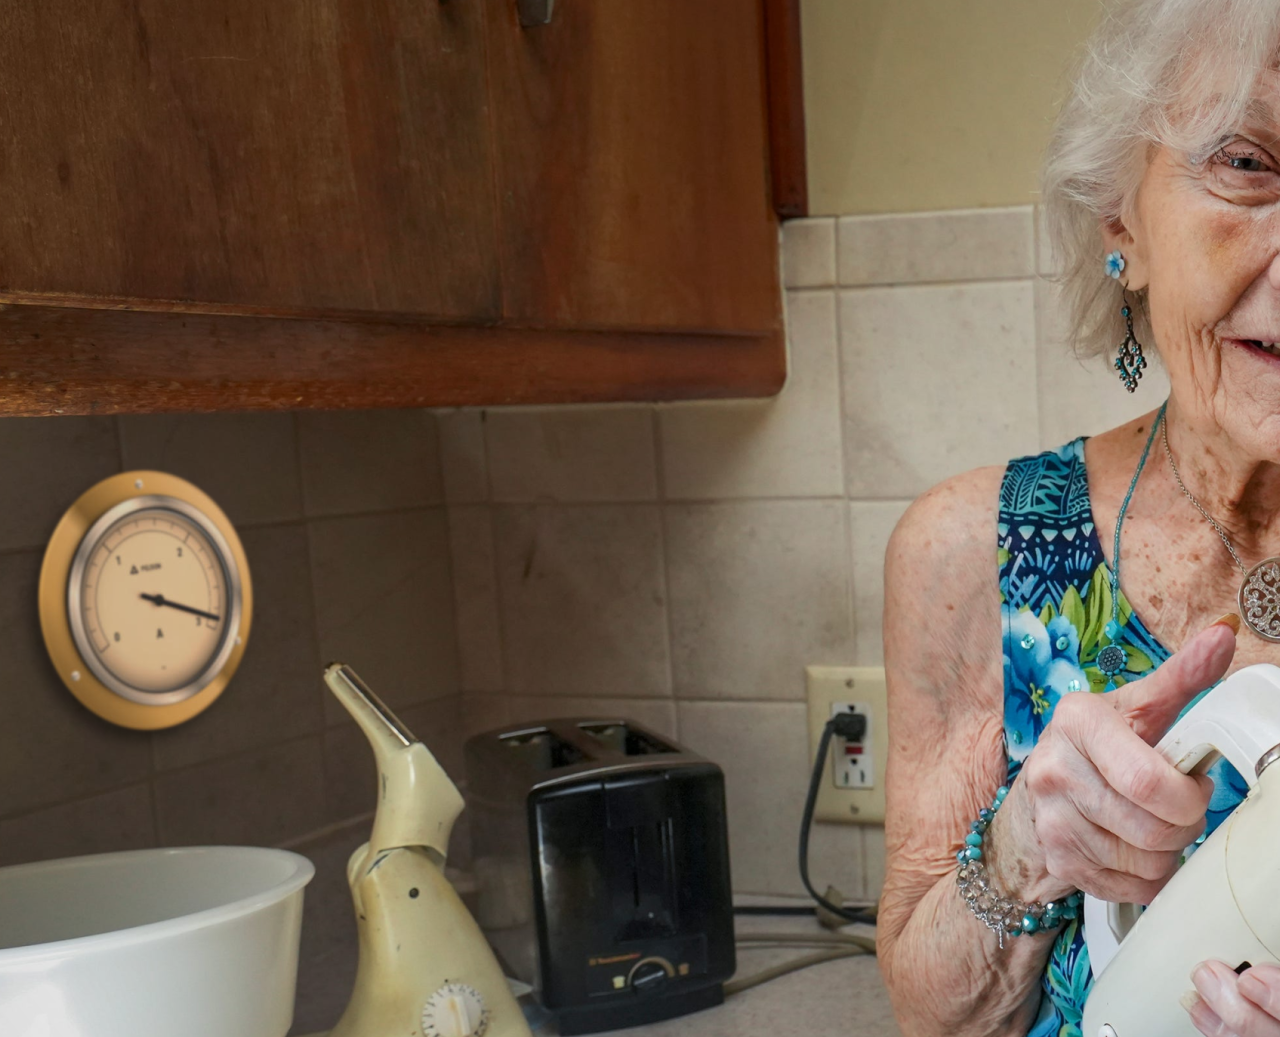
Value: value=2.9 unit=A
